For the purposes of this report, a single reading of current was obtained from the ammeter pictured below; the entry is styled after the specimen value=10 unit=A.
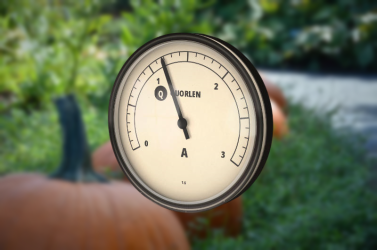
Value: value=1.2 unit=A
